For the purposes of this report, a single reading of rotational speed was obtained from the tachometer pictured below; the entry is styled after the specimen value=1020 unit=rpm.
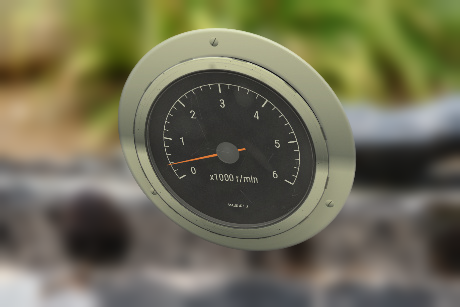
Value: value=400 unit=rpm
